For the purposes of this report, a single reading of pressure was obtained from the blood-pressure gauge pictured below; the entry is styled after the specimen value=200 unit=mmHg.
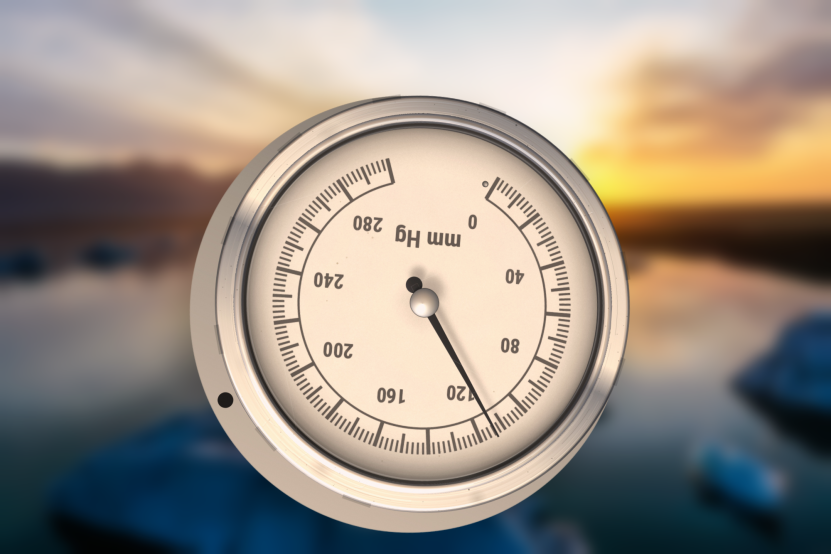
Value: value=114 unit=mmHg
